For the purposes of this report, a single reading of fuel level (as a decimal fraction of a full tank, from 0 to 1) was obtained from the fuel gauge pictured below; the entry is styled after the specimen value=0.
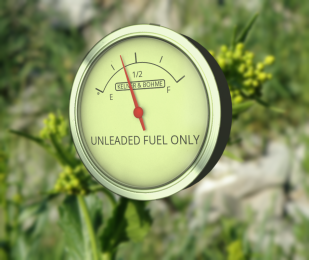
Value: value=0.375
